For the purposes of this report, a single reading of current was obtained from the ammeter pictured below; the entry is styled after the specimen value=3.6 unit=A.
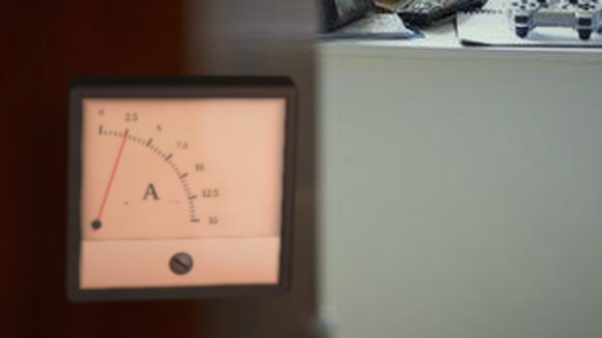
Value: value=2.5 unit=A
